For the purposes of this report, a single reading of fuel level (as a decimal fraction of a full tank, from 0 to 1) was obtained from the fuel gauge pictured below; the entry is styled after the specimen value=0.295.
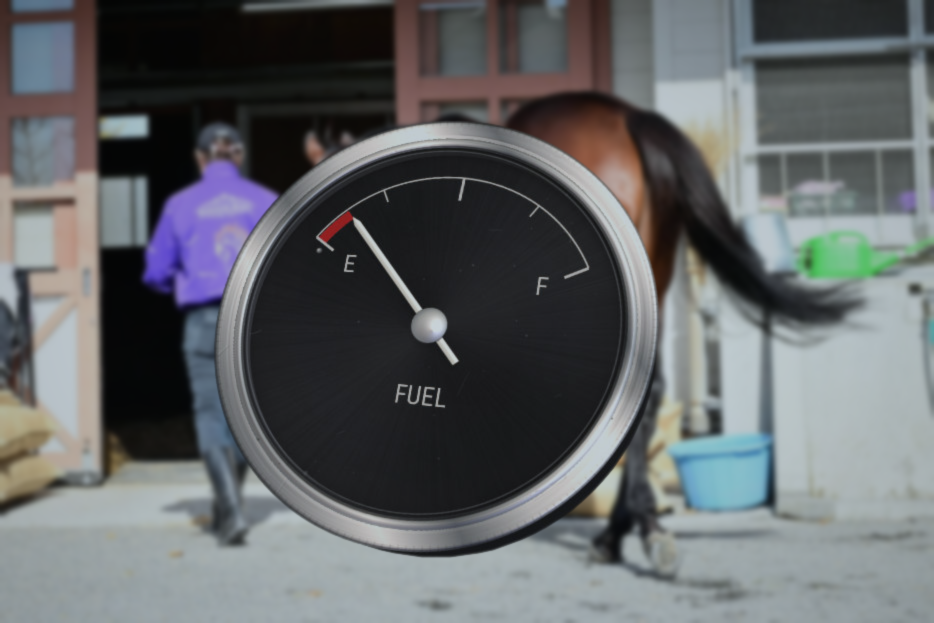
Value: value=0.125
